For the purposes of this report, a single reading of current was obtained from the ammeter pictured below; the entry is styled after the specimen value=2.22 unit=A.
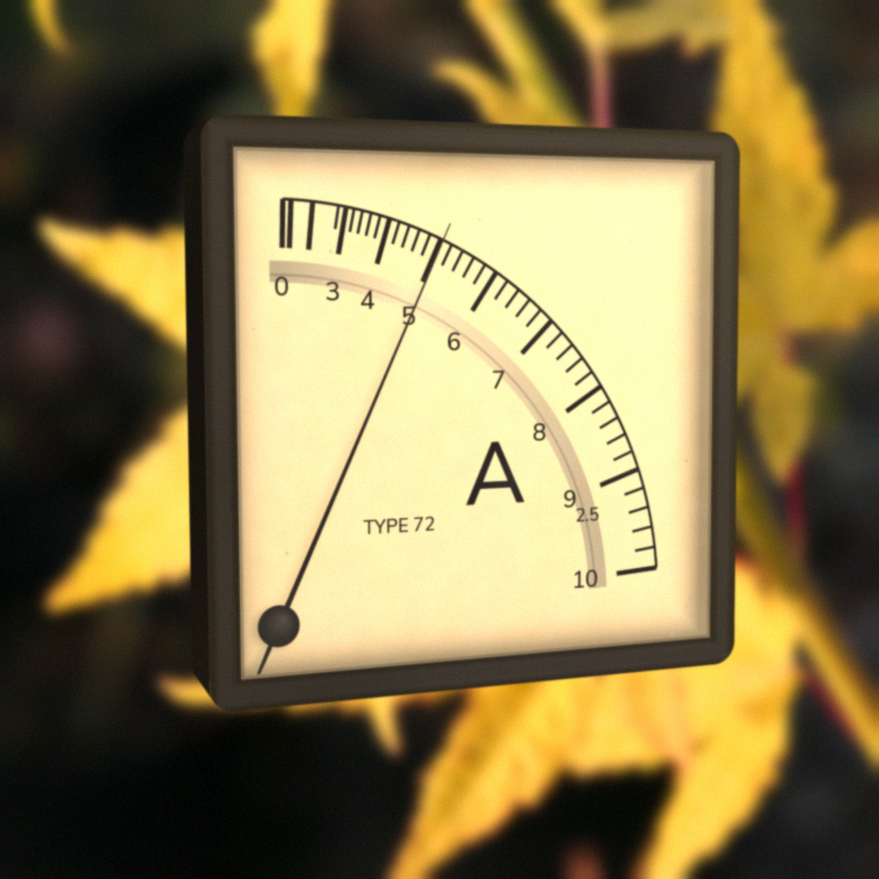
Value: value=5 unit=A
